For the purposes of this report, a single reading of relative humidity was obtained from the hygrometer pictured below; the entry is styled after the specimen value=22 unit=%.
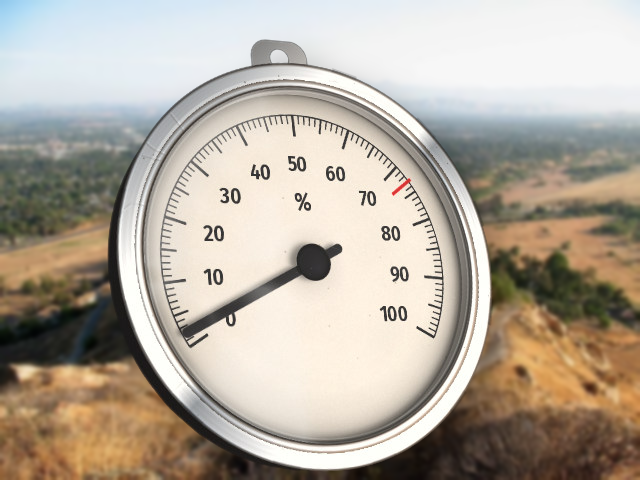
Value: value=2 unit=%
